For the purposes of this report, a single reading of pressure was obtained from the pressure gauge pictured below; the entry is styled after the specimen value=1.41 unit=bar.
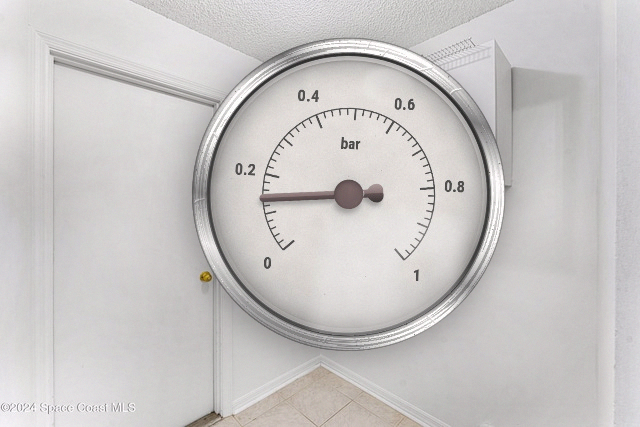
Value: value=0.14 unit=bar
